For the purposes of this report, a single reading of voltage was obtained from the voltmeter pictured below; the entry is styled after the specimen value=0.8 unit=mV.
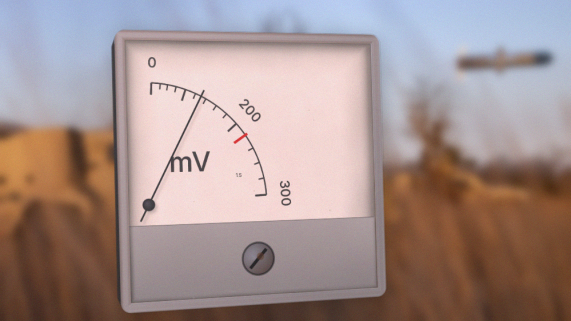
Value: value=130 unit=mV
